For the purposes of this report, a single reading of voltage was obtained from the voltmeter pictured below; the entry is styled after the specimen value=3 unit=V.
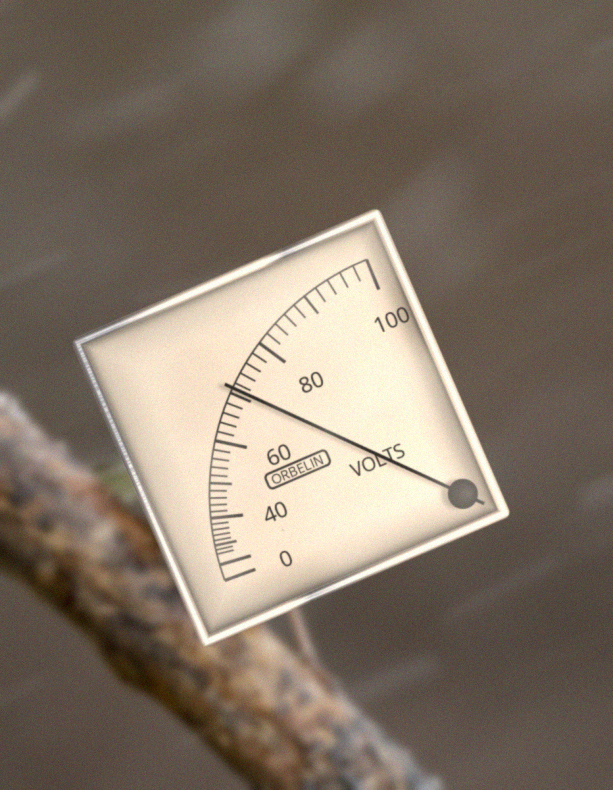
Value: value=71 unit=V
